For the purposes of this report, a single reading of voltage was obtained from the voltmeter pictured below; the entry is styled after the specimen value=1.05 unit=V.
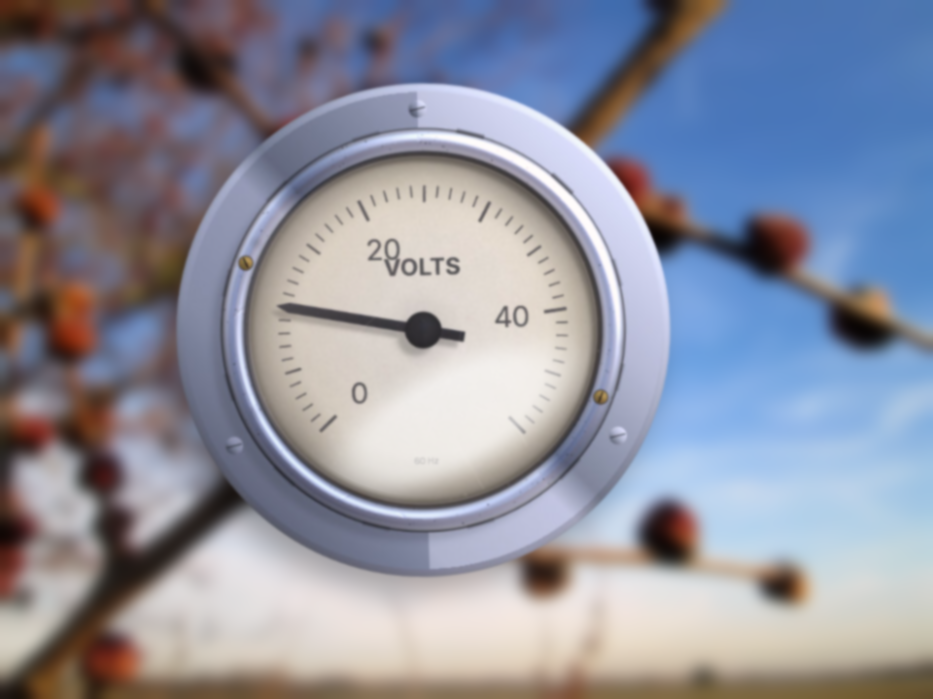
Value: value=10 unit=V
